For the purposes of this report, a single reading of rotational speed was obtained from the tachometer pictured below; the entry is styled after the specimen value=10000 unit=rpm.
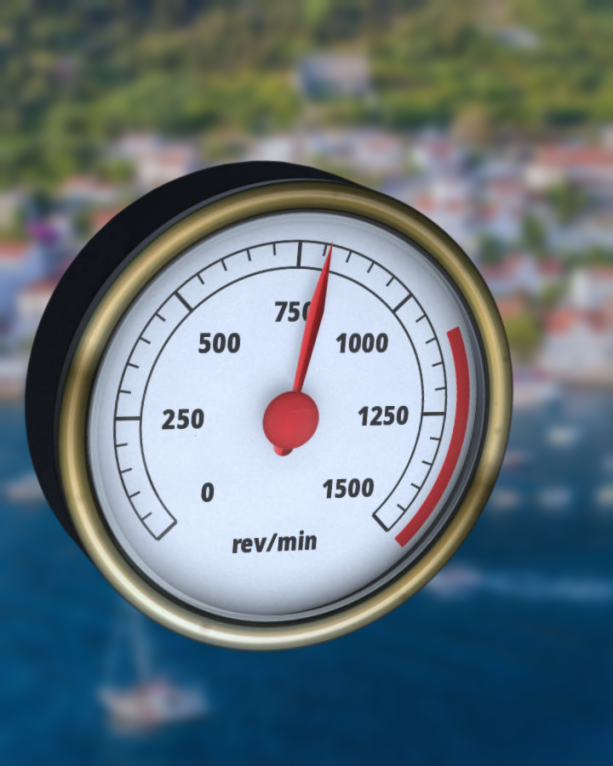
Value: value=800 unit=rpm
